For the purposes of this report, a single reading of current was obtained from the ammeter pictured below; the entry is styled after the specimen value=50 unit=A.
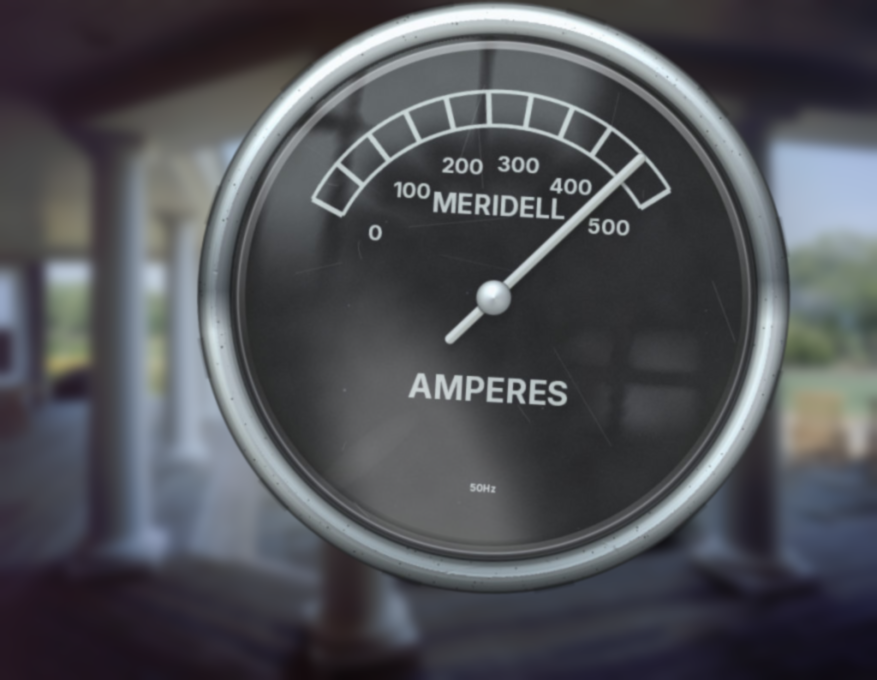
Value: value=450 unit=A
